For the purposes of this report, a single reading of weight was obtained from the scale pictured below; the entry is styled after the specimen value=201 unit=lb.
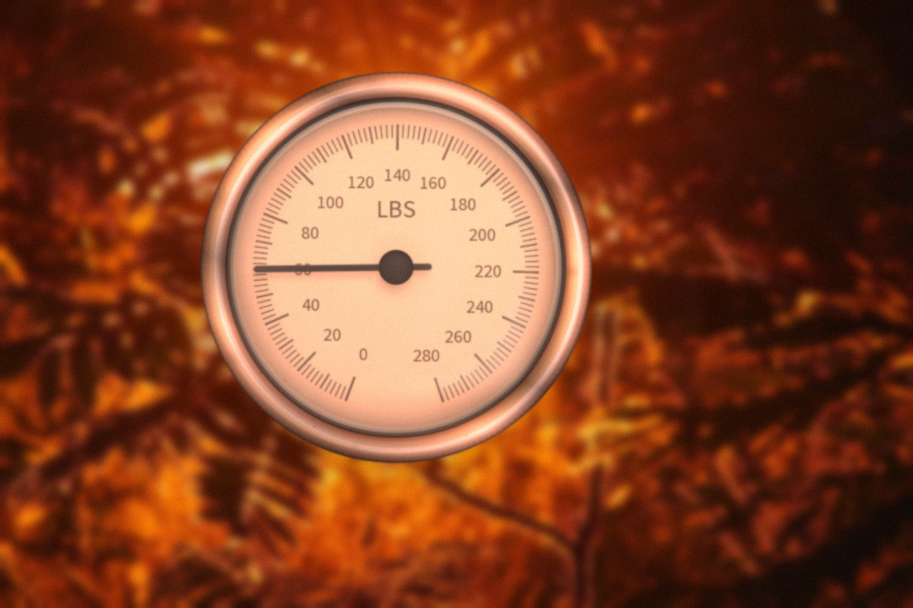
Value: value=60 unit=lb
